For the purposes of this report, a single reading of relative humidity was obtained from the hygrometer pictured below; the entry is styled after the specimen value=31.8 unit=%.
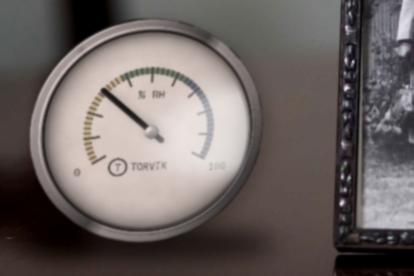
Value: value=30 unit=%
